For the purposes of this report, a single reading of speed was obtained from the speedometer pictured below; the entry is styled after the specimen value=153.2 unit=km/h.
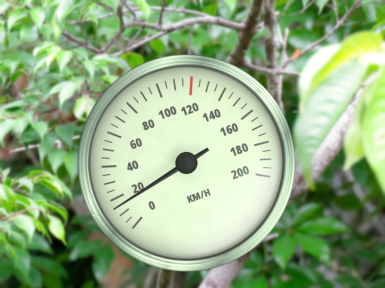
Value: value=15 unit=km/h
